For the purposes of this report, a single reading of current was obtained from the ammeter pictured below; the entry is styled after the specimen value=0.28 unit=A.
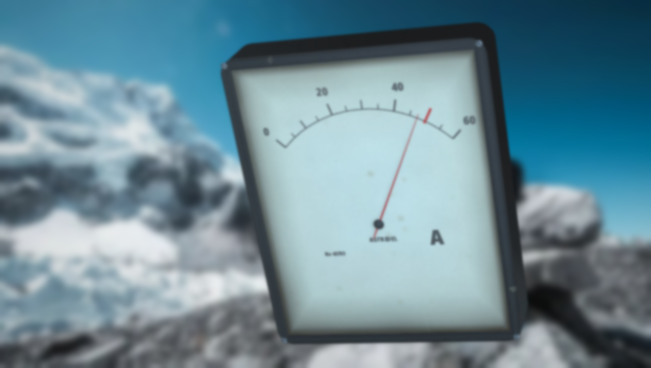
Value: value=47.5 unit=A
